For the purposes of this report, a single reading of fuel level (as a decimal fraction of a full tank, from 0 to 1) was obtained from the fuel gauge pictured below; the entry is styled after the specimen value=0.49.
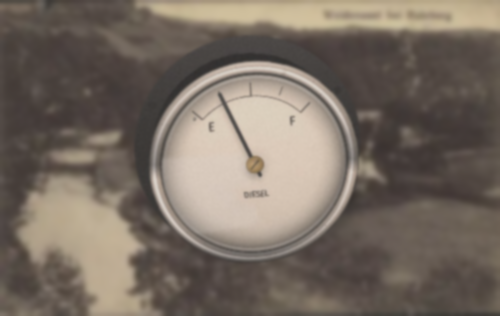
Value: value=0.25
